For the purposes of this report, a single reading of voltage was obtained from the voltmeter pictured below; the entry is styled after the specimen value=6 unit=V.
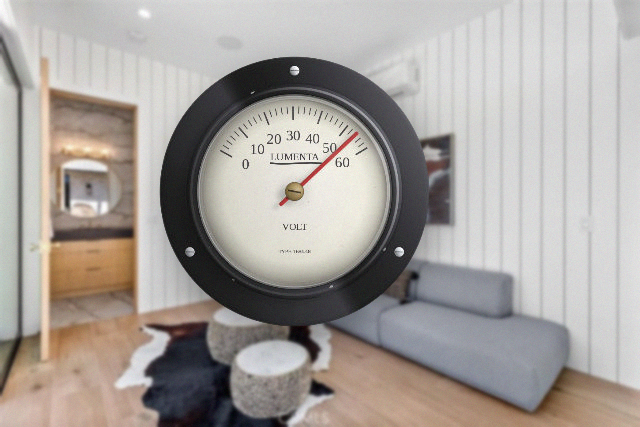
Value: value=54 unit=V
